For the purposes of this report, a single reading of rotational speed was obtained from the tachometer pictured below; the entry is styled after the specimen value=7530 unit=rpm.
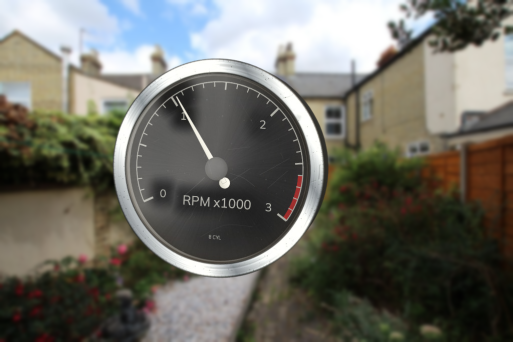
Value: value=1050 unit=rpm
